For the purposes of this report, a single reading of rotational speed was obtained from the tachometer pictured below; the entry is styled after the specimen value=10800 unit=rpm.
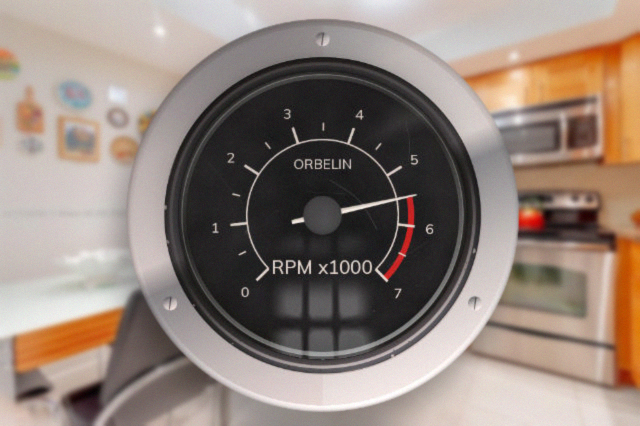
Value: value=5500 unit=rpm
